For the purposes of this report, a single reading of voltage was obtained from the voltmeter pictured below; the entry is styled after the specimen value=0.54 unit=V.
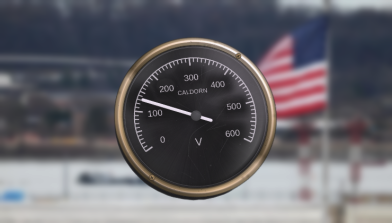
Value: value=130 unit=V
